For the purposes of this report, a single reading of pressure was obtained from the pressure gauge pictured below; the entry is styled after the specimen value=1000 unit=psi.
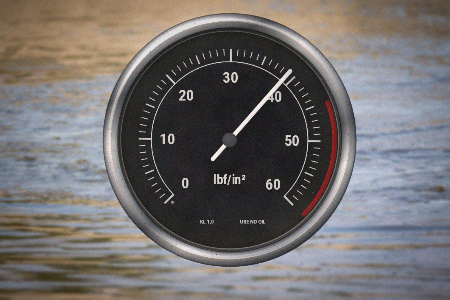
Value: value=39 unit=psi
